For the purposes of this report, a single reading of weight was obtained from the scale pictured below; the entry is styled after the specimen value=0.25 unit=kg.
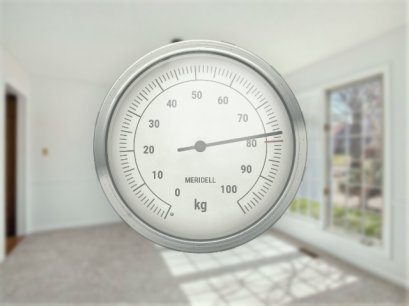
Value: value=78 unit=kg
